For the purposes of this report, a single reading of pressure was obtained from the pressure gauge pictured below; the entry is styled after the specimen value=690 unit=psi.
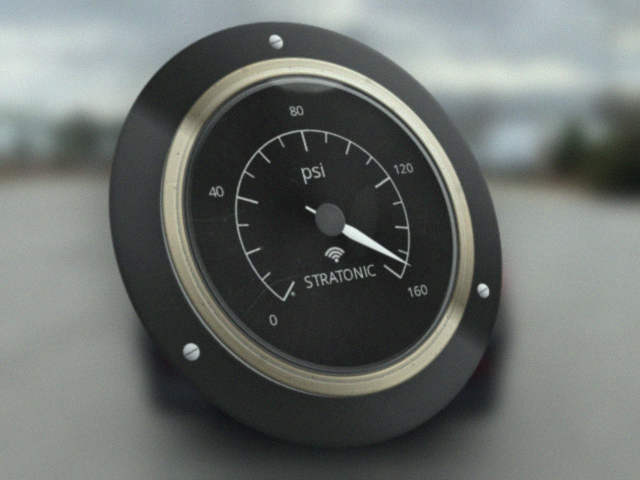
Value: value=155 unit=psi
